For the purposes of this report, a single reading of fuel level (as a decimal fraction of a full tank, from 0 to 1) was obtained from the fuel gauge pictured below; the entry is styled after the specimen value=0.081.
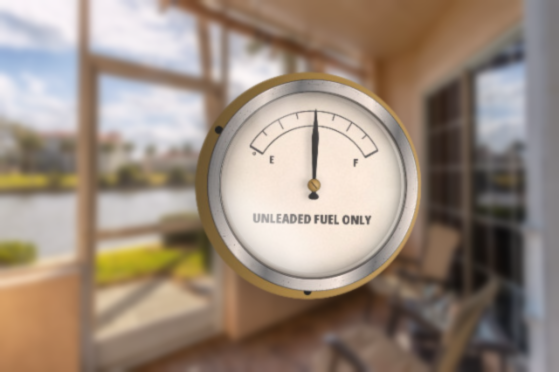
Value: value=0.5
